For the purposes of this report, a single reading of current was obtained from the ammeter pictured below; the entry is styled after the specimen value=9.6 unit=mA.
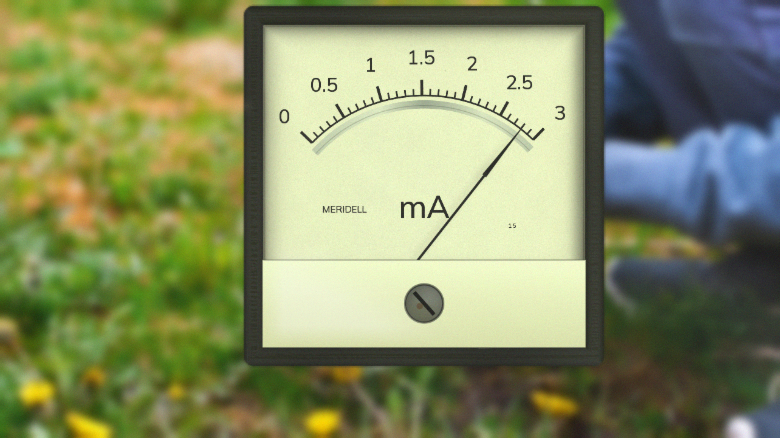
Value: value=2.8 unit=mA
